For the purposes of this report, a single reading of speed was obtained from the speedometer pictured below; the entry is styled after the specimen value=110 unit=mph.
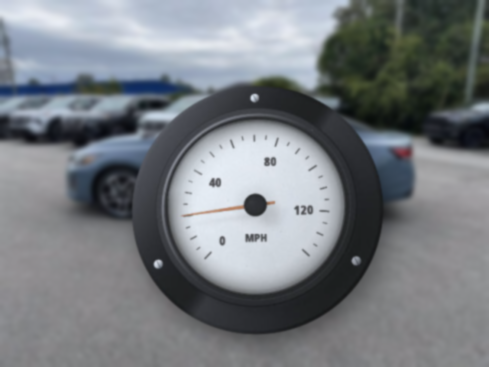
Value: value=20 unit=mph
